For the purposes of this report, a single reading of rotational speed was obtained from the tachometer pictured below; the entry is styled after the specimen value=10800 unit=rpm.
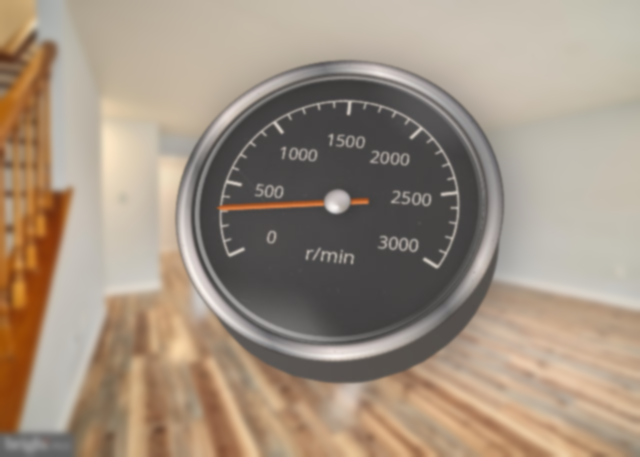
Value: value=300 unit=rpm
